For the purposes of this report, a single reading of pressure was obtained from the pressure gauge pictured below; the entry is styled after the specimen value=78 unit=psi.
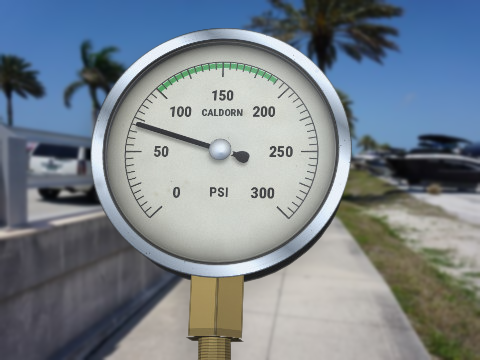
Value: value=70 unit=psi
